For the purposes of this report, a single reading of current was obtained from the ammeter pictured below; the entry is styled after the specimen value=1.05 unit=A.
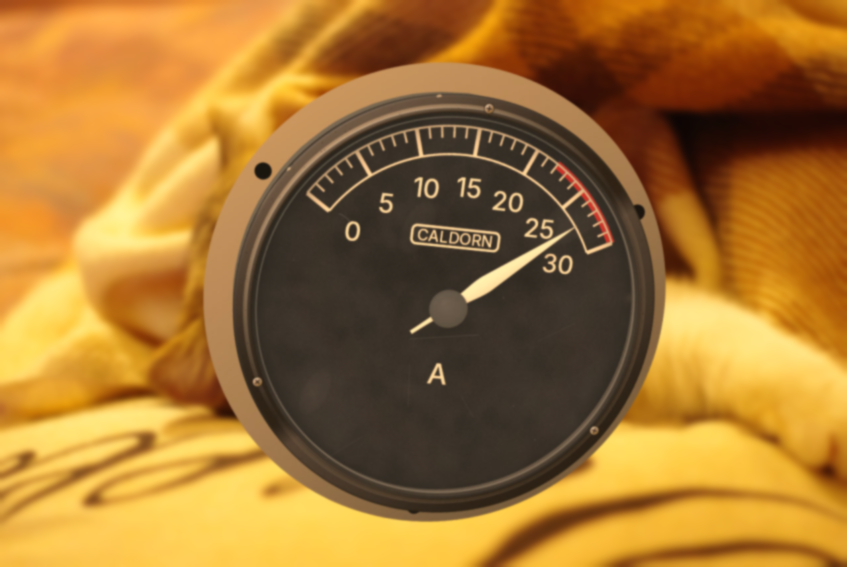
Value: value=27 unit=A
